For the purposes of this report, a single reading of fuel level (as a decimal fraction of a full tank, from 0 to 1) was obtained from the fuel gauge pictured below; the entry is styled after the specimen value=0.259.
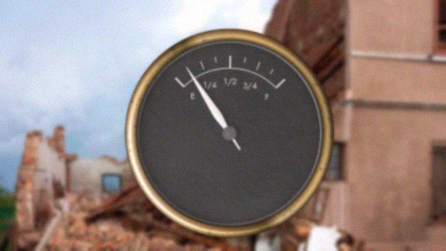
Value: value=0.125
